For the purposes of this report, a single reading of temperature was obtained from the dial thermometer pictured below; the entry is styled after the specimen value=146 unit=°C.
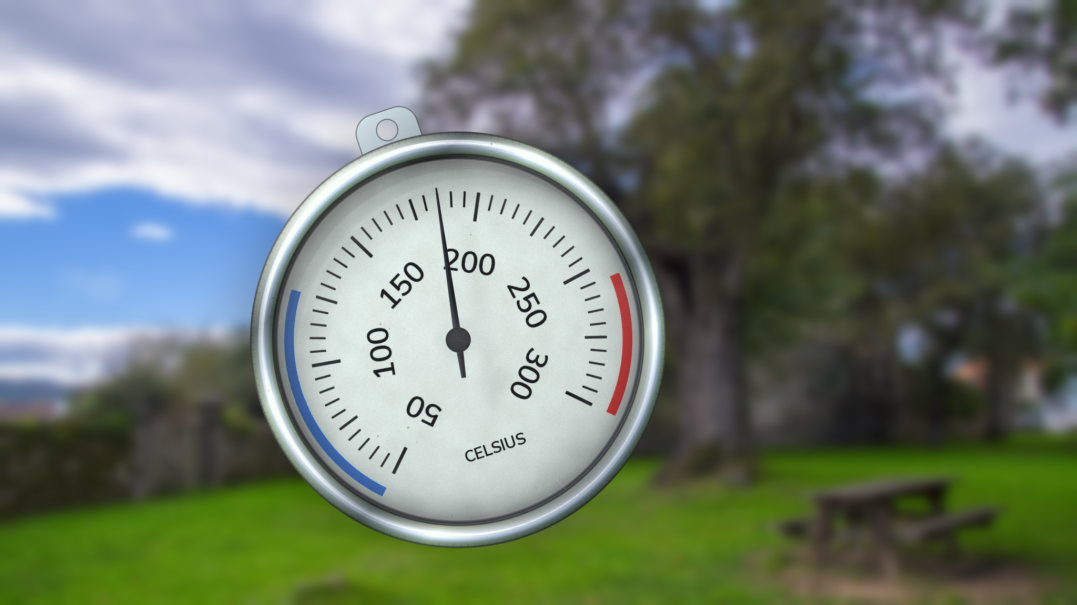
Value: value=185 unit=°C
